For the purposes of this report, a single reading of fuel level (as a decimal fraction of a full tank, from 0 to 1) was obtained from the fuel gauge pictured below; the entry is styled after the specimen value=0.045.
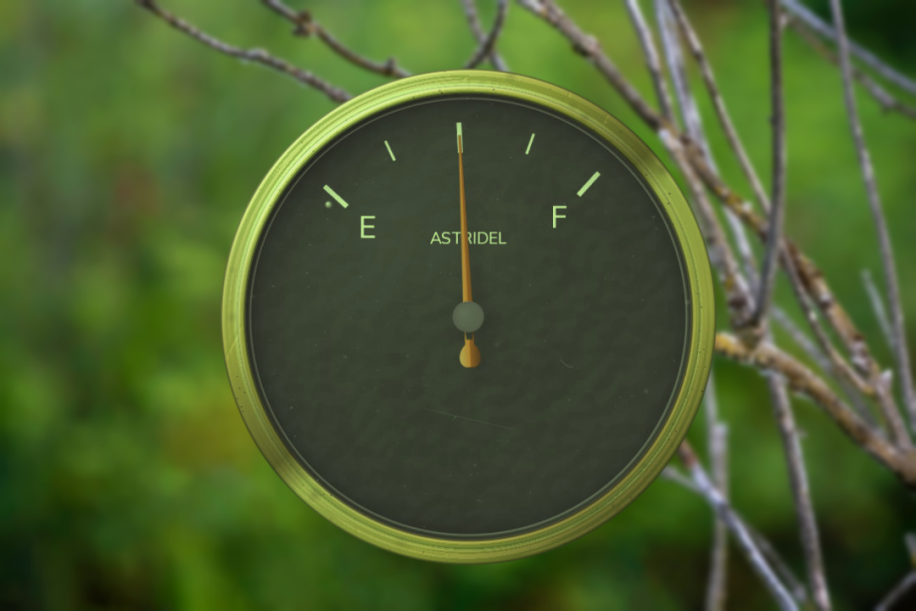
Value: value=0.5
